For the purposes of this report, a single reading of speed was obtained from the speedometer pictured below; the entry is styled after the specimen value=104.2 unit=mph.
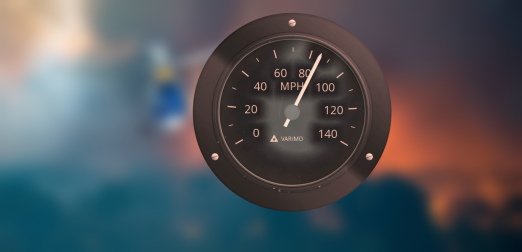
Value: value=85 unit=mph
